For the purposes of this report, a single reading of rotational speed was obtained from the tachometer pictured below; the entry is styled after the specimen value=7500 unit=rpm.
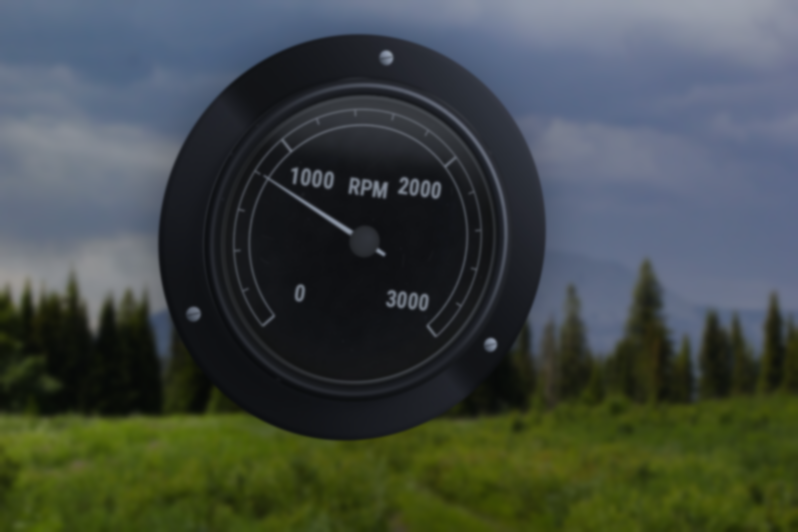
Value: value=800 unit=rpm
